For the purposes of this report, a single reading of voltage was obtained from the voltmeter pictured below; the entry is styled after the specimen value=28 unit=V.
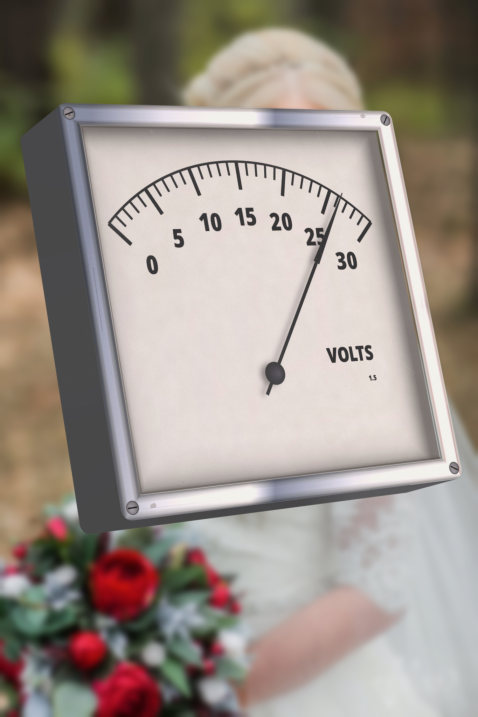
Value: value=26 unit=V
